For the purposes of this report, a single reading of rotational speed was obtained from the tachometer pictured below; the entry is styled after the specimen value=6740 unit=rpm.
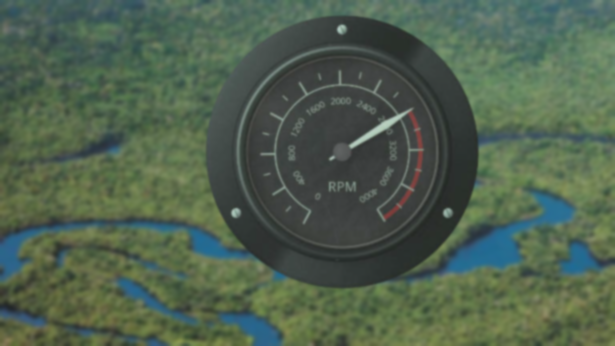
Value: value=2800 unit=rpm
